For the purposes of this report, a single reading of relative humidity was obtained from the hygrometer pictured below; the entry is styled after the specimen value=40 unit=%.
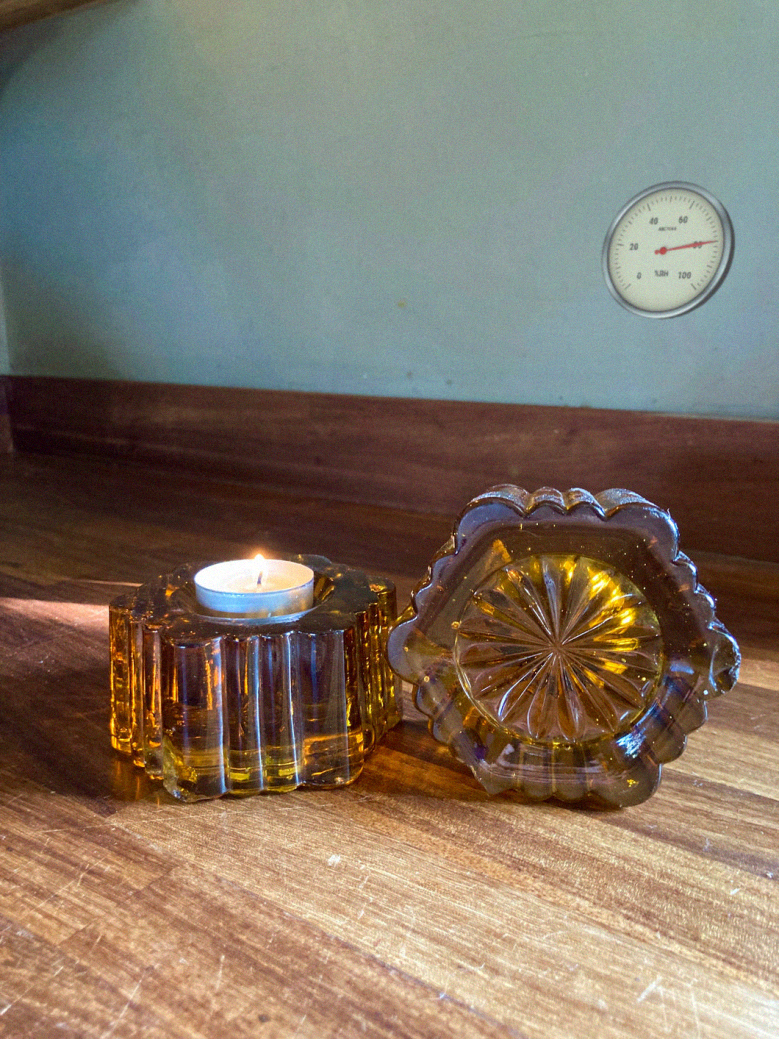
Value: value=80 unit=%
